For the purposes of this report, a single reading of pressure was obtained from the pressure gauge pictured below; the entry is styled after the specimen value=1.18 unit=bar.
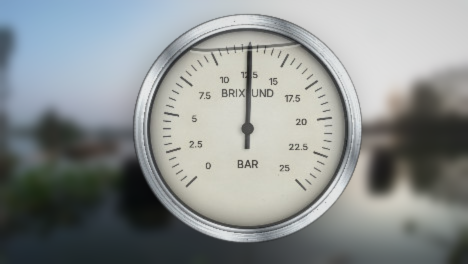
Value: value=12.5 unit=bar
